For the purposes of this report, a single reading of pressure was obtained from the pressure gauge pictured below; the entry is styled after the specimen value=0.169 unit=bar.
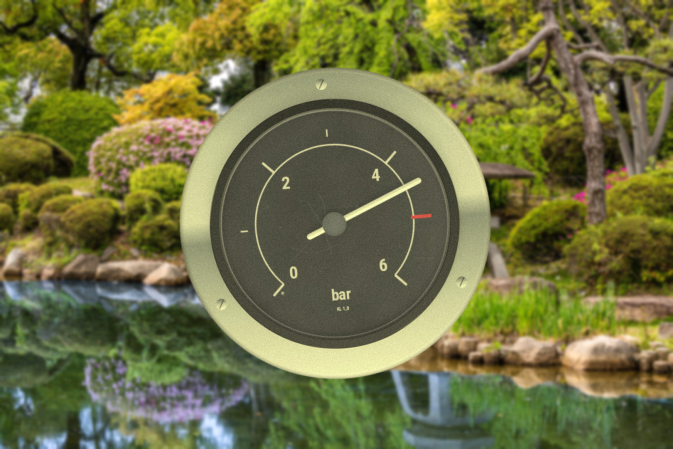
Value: value=4.5 unit=bar
